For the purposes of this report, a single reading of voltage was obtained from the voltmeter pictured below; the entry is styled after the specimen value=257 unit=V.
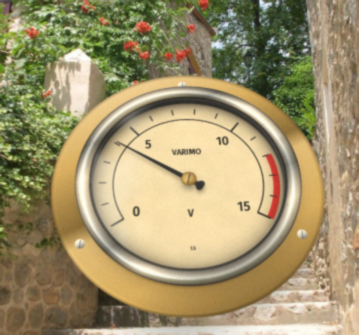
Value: value=4 unit=V
